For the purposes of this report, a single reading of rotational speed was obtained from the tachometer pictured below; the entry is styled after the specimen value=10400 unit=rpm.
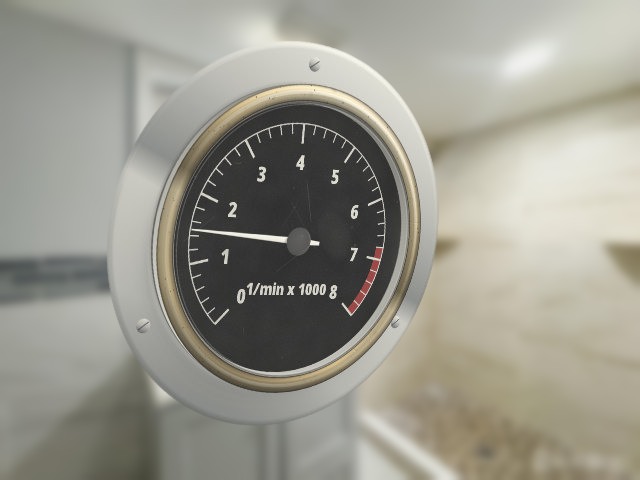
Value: value=1500 unit=rpm
